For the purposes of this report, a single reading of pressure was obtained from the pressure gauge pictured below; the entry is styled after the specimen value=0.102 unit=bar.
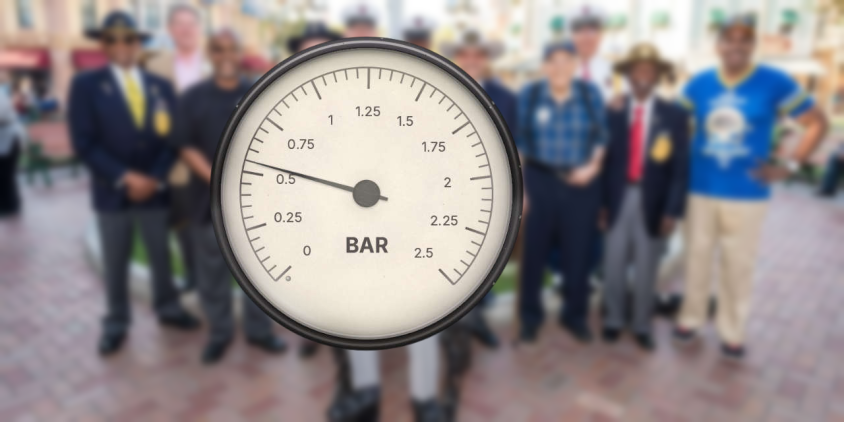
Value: value=0.55 unit=bar
